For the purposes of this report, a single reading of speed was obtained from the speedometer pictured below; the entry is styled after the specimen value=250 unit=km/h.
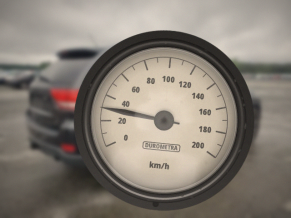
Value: value=30 unit=km/h
